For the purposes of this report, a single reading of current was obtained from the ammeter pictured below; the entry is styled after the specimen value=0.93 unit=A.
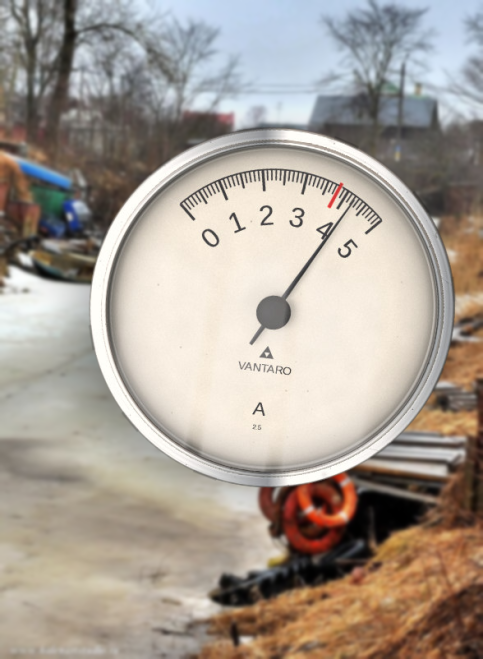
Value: value=4.2 unit=A
